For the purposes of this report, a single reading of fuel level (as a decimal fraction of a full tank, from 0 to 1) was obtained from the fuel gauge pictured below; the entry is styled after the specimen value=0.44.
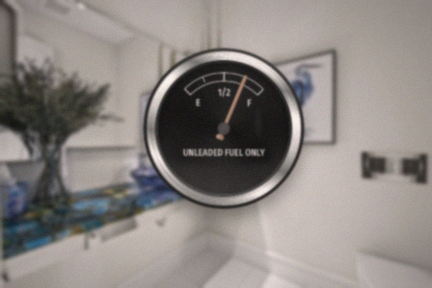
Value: value=0.75
